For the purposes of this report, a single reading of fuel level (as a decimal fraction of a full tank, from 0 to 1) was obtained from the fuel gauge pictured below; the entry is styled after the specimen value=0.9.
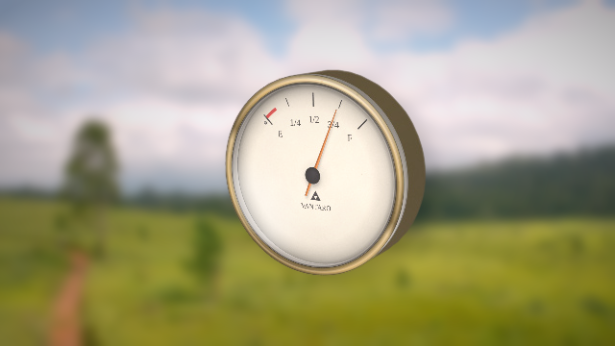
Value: value=0.75
